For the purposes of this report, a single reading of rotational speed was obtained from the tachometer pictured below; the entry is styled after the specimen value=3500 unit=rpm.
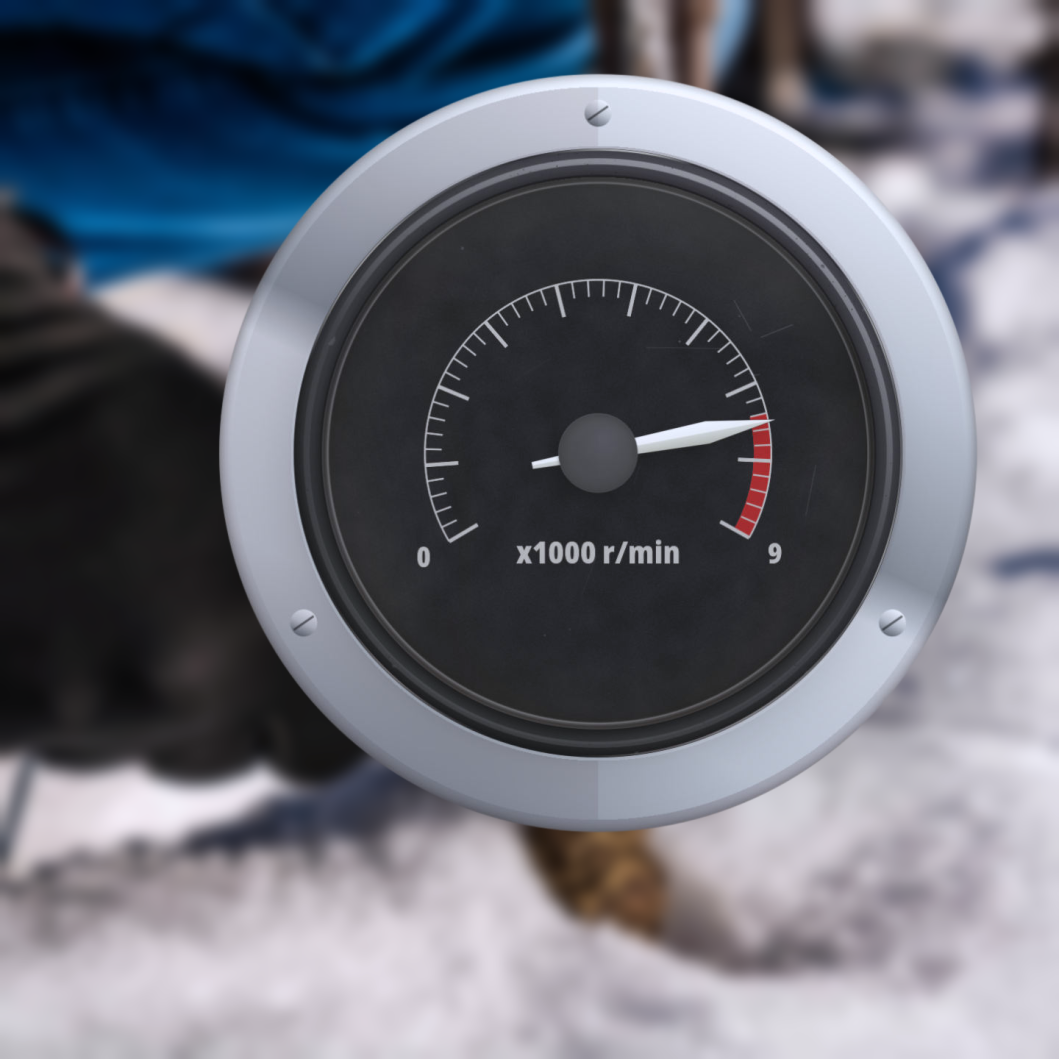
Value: value=7500 unit=rpm
